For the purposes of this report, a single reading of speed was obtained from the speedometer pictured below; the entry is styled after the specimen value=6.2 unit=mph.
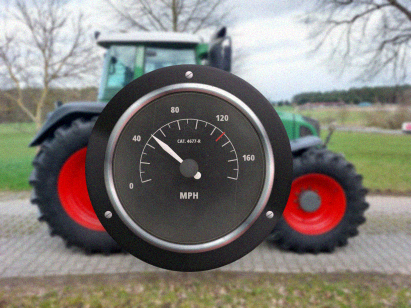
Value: value=50 unit=mph
